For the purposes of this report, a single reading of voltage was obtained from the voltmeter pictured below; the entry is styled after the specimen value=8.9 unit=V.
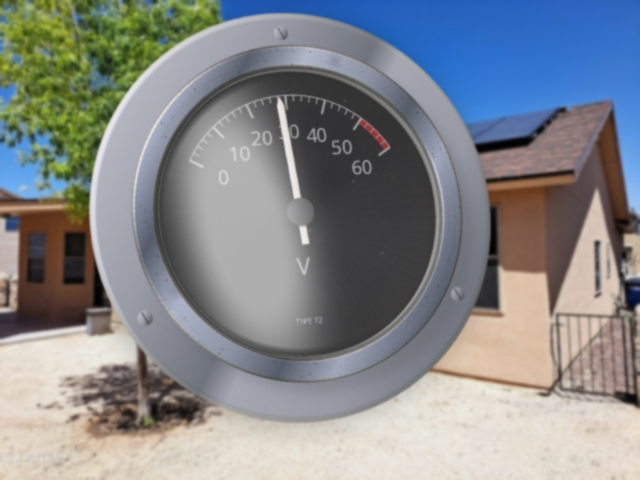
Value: value=28 unit=V
